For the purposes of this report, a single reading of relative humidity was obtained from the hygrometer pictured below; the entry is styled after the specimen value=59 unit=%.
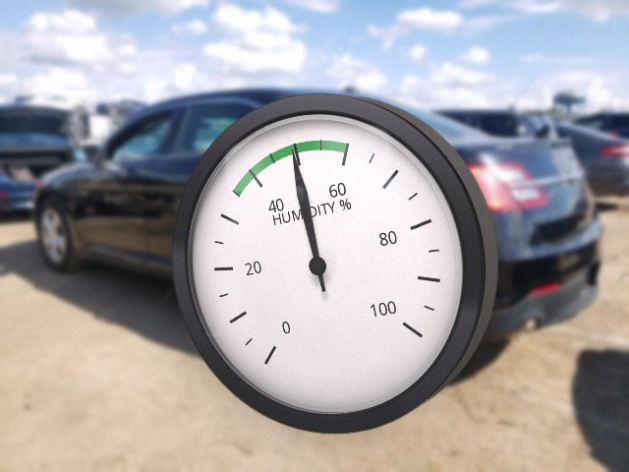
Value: value=50 unit=%
